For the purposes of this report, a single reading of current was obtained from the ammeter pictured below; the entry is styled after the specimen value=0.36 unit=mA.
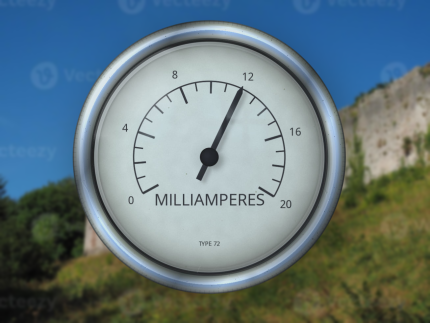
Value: value=12 unit=mA
